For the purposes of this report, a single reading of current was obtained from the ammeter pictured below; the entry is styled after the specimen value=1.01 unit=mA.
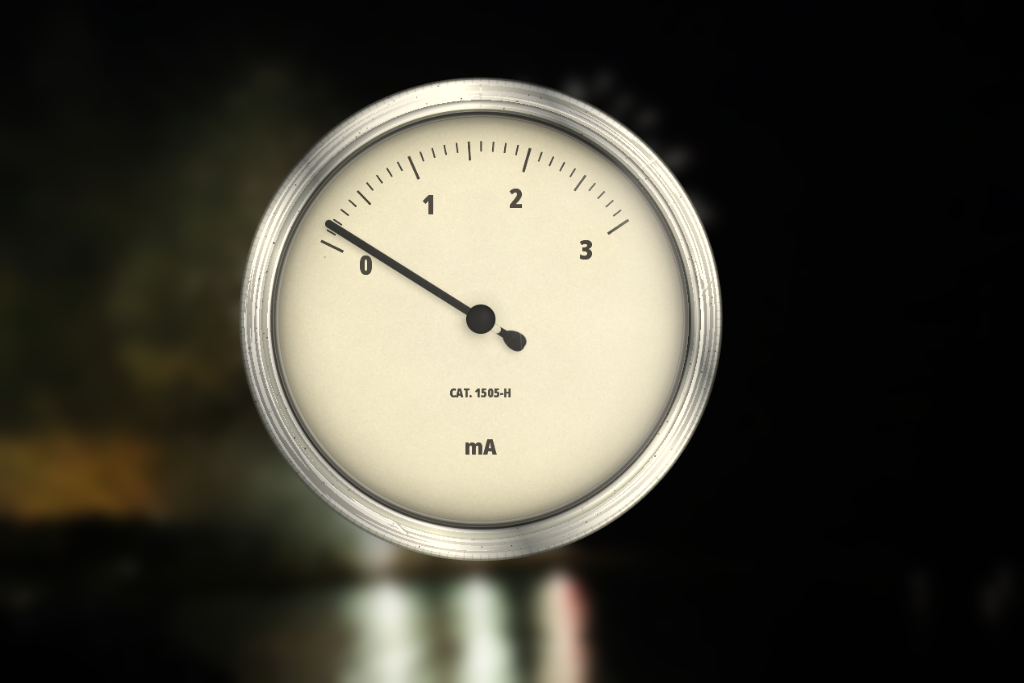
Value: value=0.15 unit=mA
